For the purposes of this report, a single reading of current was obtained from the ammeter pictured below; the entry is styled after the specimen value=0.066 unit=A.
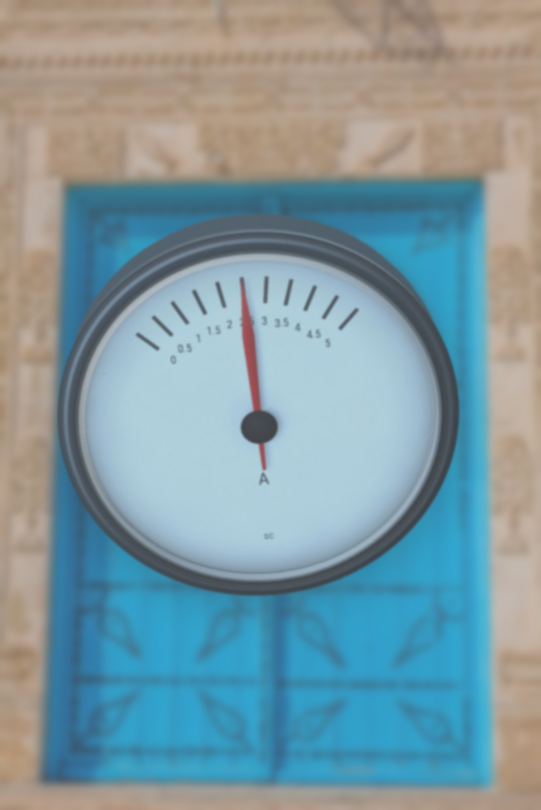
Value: value=2.5 unit=A
